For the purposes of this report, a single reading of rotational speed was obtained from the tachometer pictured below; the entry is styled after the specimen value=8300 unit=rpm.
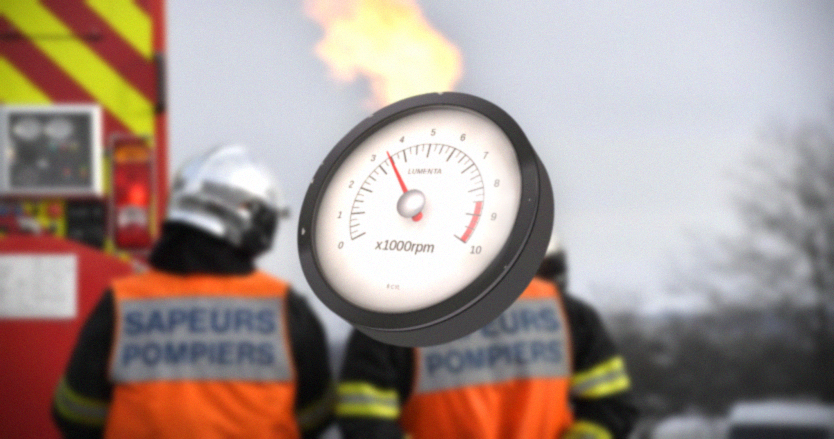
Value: value=3500 unit=rpm
